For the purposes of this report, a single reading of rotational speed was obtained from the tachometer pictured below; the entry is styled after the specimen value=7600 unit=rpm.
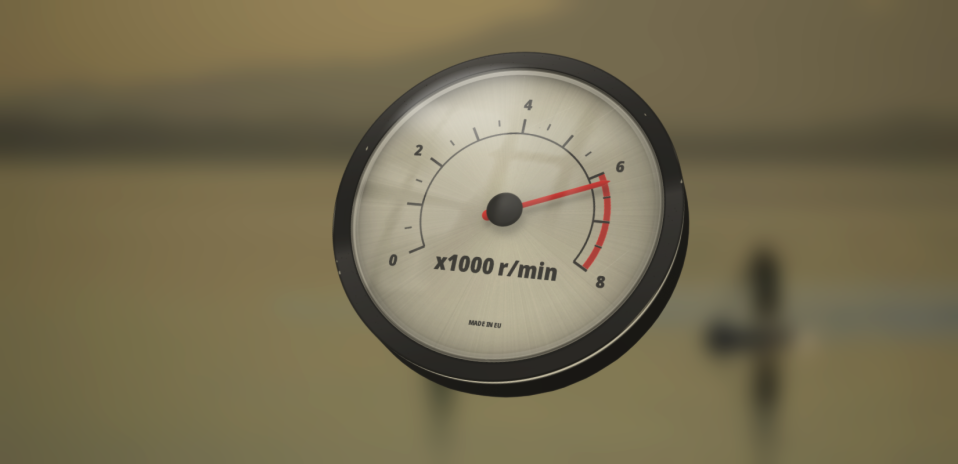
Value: value=6250 unit=rpm
